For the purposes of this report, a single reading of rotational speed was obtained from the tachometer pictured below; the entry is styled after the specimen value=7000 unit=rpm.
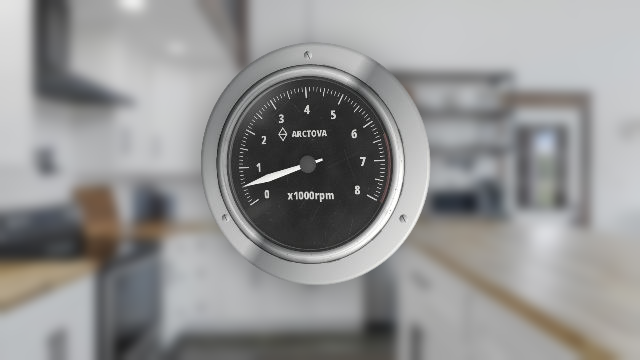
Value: value=500 unit=rpm
